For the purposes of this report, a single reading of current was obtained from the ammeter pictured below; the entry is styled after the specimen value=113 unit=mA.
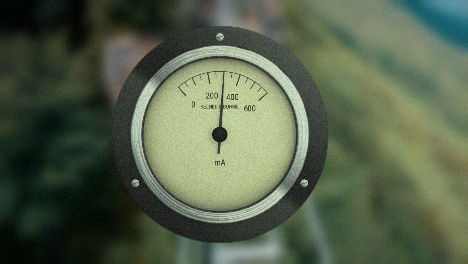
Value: value=300 unit=mA
